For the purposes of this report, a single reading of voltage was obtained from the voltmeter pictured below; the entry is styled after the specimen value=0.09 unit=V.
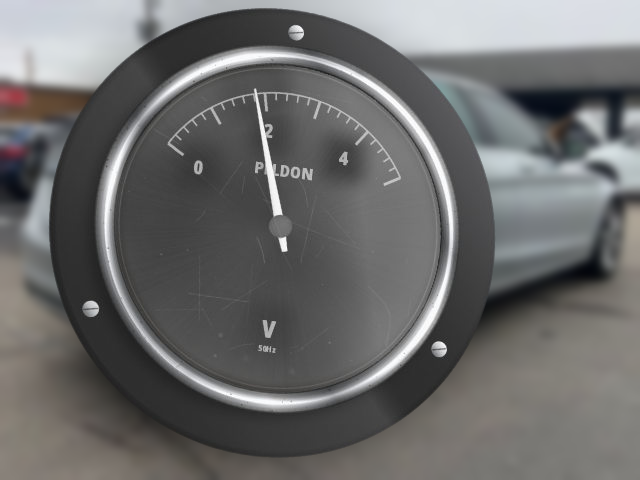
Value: value=1.8 unit=V
